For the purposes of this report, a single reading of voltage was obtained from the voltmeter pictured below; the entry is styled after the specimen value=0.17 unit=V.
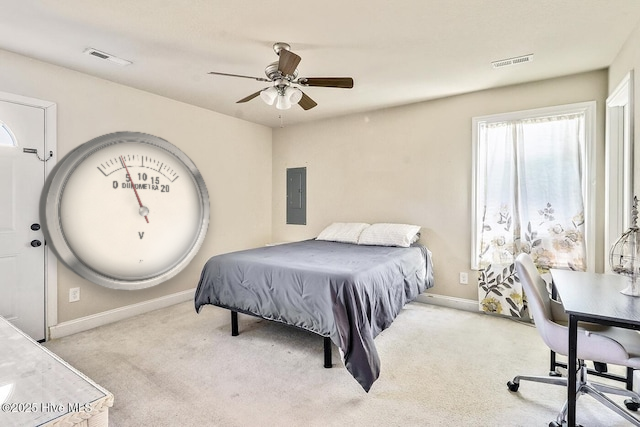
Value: value=5 unit=V
